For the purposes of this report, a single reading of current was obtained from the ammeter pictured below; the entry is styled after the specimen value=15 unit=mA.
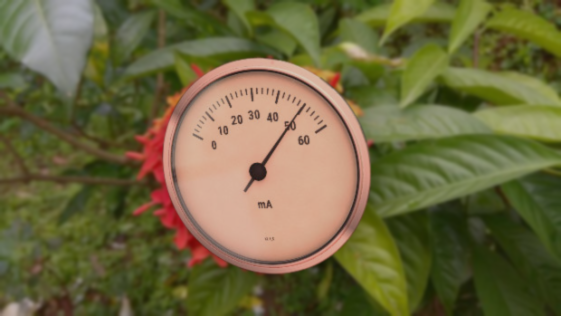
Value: value=50 unit=mA
